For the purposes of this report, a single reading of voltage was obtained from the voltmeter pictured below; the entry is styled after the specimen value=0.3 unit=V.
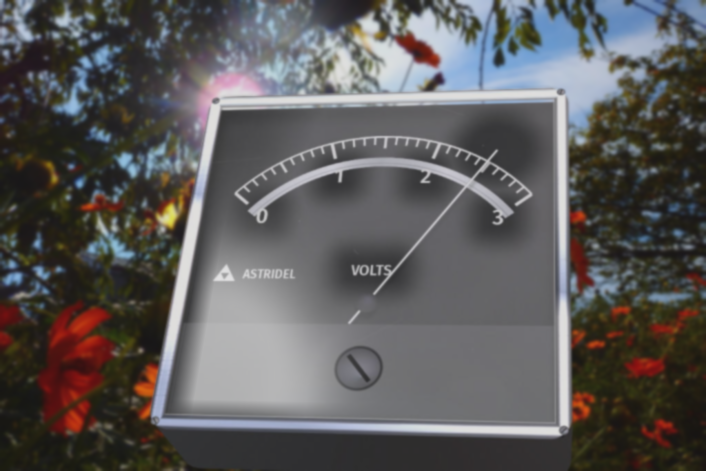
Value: value=2.5 unit=V
